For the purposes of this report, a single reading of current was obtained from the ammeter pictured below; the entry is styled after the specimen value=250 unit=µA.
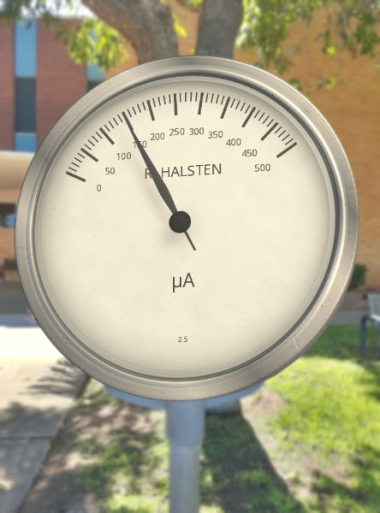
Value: value=150 unit=µA
